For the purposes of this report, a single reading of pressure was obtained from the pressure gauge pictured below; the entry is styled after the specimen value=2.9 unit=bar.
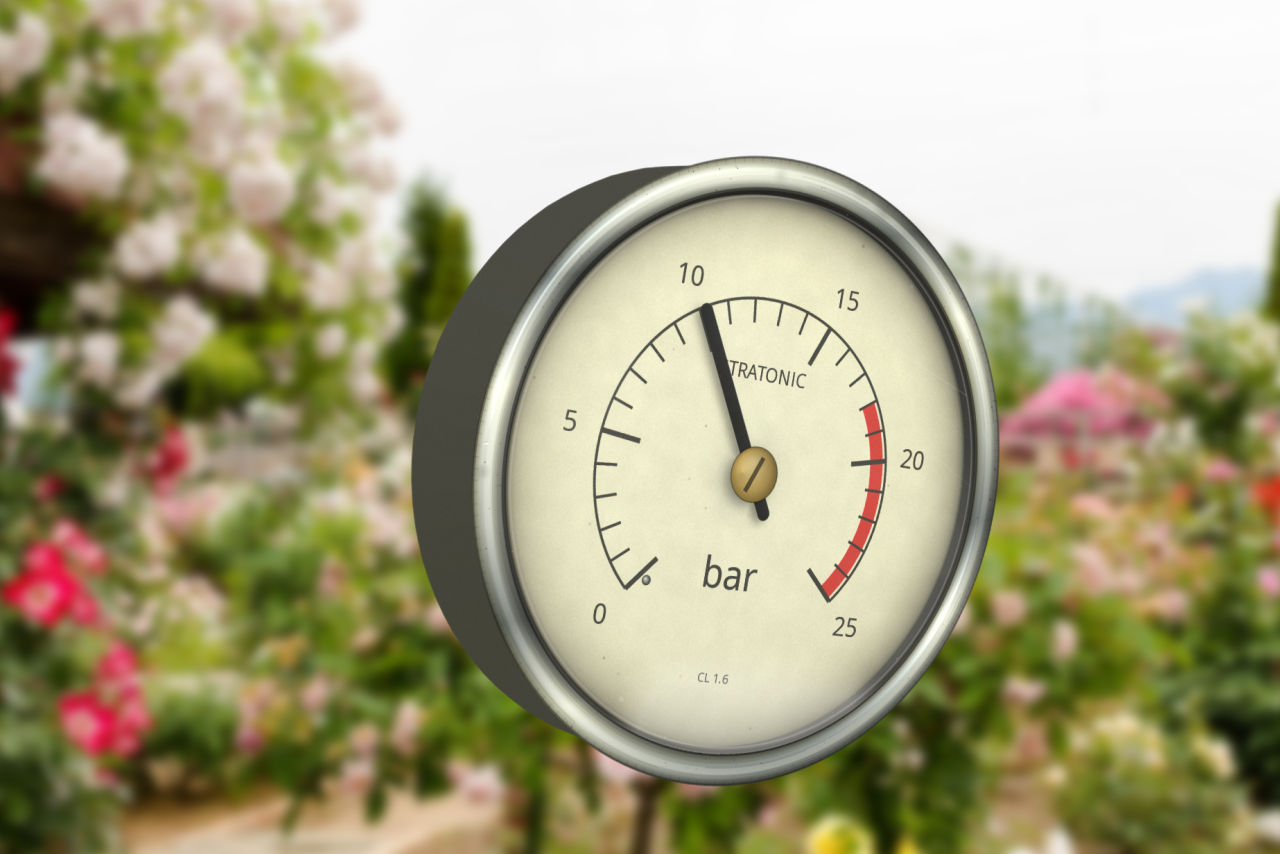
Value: value=10 unit=bar
